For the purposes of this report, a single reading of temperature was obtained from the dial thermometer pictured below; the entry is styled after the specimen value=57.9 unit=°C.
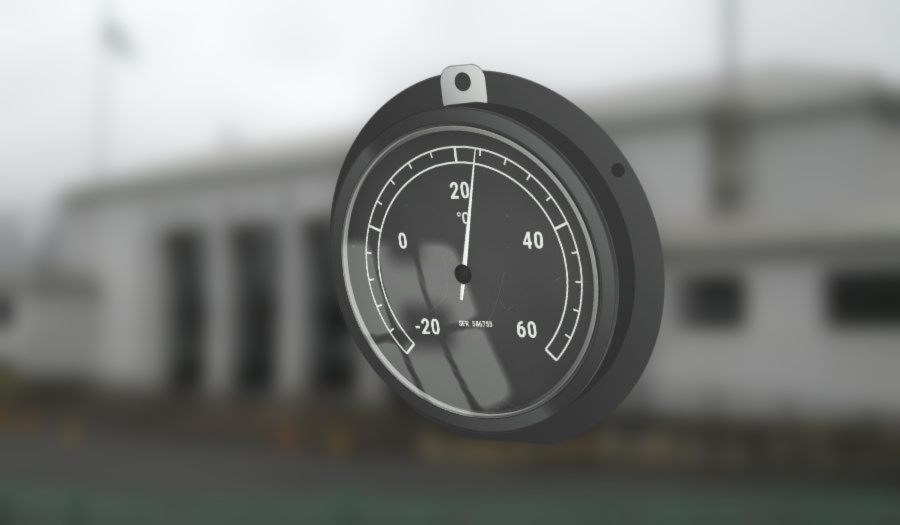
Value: value=24 unit=°C
